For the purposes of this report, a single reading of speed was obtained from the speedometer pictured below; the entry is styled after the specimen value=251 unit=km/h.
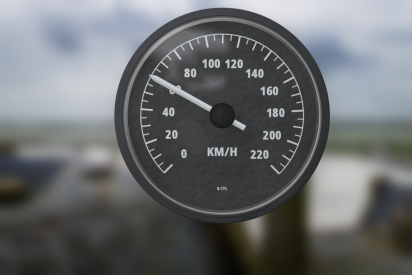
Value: value=60 unit=km/h
